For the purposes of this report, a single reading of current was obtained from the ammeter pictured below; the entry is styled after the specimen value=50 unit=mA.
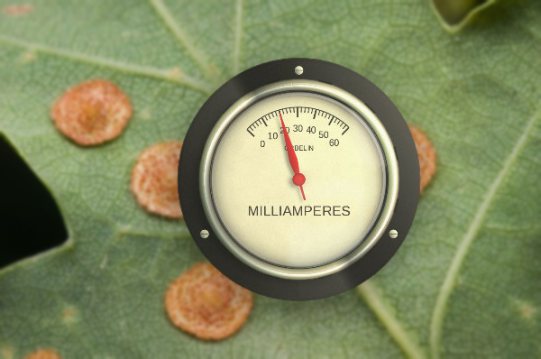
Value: value=20 unit=mA
